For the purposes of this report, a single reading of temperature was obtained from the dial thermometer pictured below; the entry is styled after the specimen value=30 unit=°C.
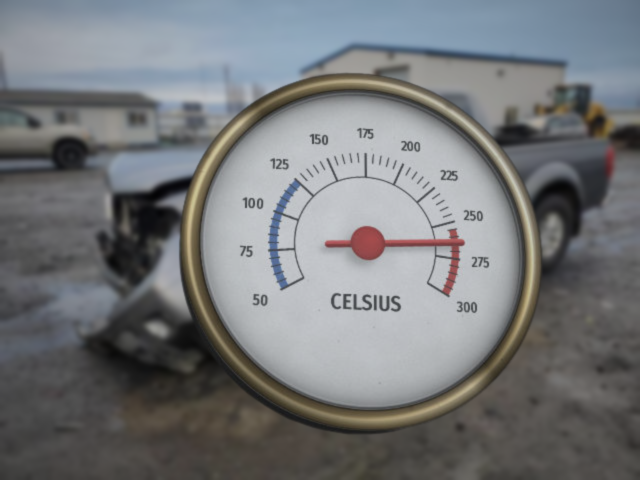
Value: value=265 unit=°C
